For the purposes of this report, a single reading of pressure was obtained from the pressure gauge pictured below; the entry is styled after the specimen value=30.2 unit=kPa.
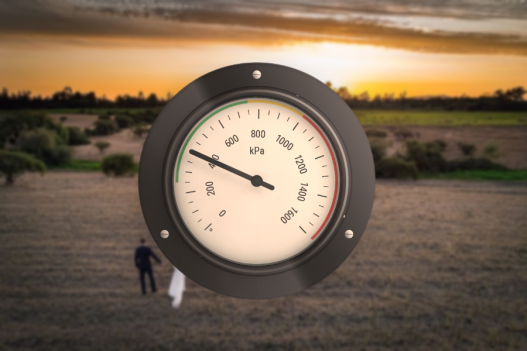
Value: value=400 unit=kPa
